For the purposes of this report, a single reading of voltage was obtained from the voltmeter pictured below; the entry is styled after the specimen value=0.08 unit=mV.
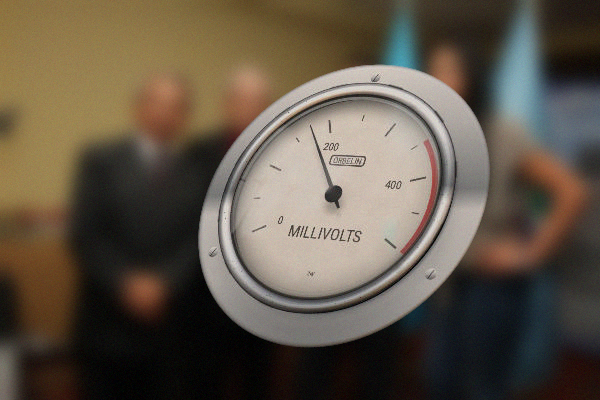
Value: value=175 unit=mV
